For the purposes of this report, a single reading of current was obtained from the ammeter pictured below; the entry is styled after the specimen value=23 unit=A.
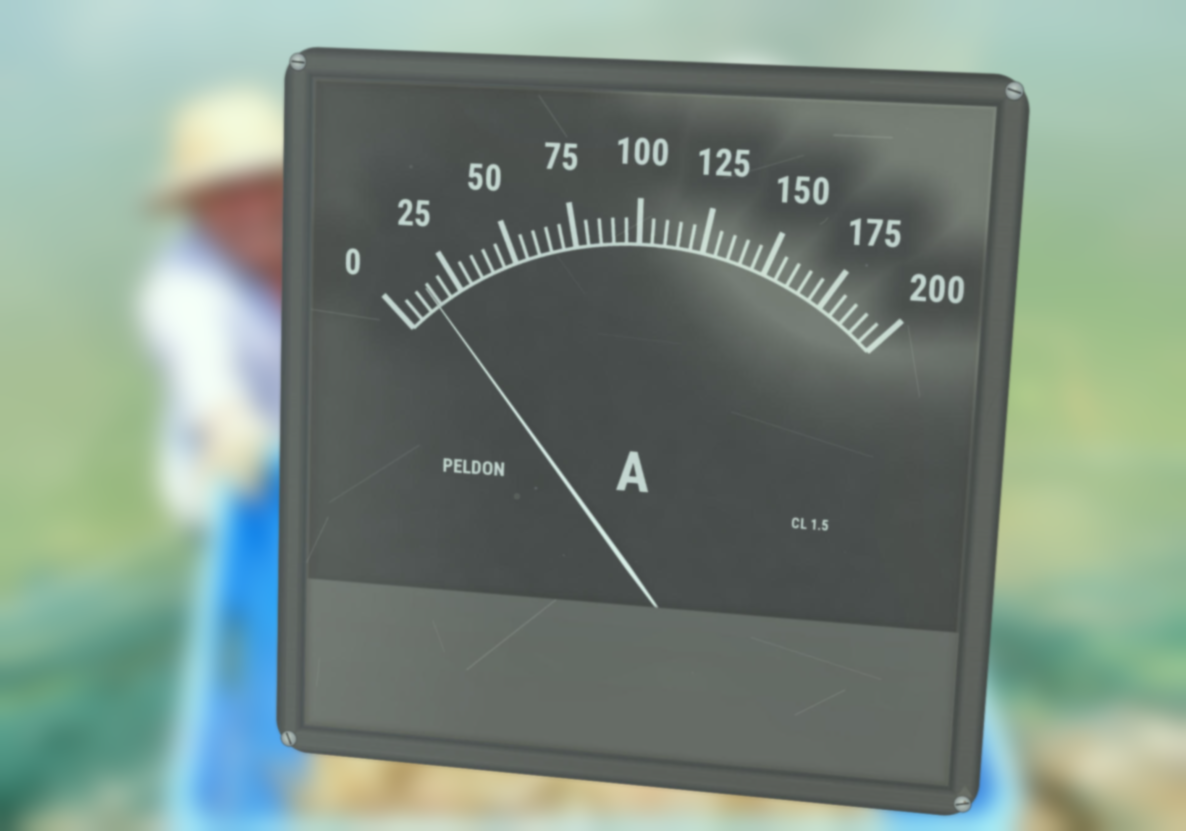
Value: value=15 unit=A
